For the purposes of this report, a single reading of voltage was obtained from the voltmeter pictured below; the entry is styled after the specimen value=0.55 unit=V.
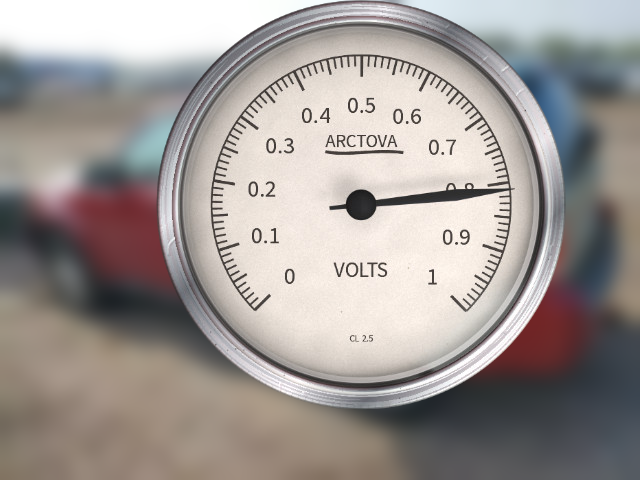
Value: value=0.81 unit=V
